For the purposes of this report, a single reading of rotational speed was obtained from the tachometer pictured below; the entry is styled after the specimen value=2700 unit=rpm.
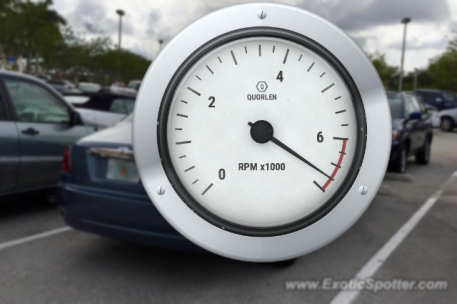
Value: value=6750 unit=rpm
